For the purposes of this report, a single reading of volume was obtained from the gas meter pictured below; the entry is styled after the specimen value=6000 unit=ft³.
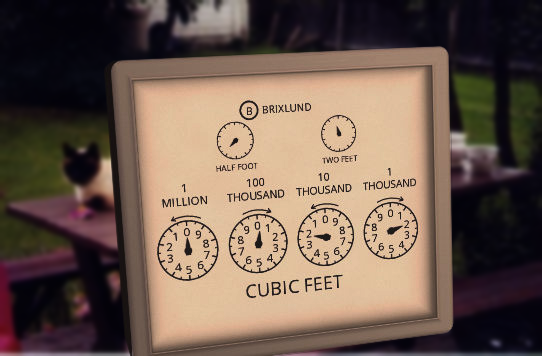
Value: value=2200 unit=ft³
